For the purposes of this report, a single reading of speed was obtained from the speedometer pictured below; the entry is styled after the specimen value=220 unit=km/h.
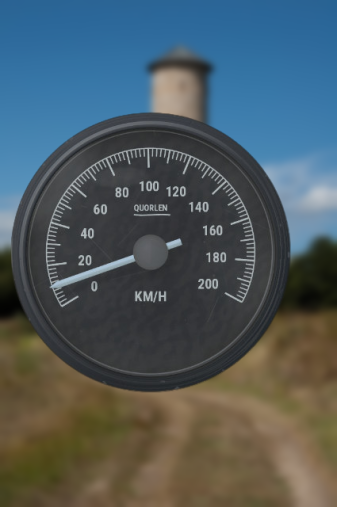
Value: value=10 unit=km/h
